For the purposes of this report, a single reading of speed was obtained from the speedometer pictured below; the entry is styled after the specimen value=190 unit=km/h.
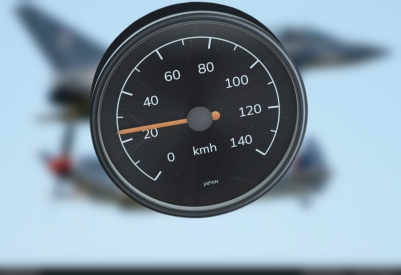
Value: value=25 unit=km/h
